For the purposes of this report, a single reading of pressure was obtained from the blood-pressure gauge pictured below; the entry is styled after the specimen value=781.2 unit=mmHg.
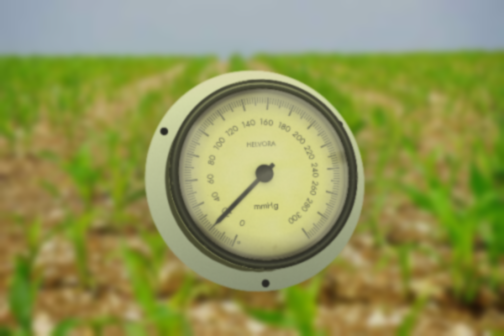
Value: value=20 unit=mmHg
